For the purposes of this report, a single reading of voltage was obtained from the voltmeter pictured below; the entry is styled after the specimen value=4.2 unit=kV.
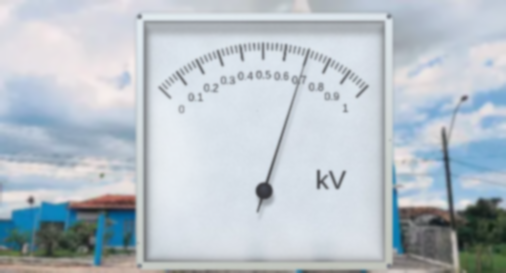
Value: value=0.7 unit=kV
